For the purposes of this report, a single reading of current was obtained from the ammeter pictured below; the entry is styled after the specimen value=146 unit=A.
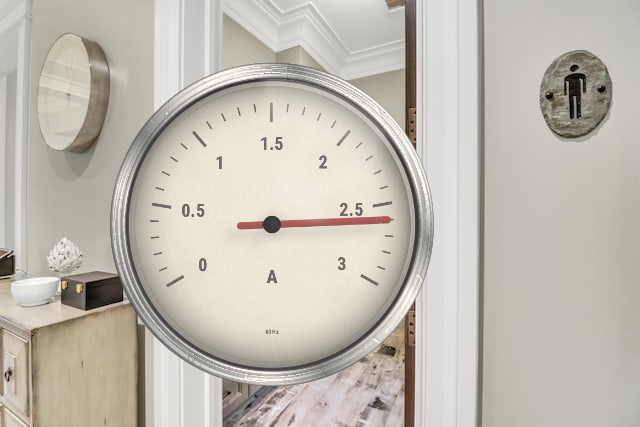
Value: value=2.6 unit=A
